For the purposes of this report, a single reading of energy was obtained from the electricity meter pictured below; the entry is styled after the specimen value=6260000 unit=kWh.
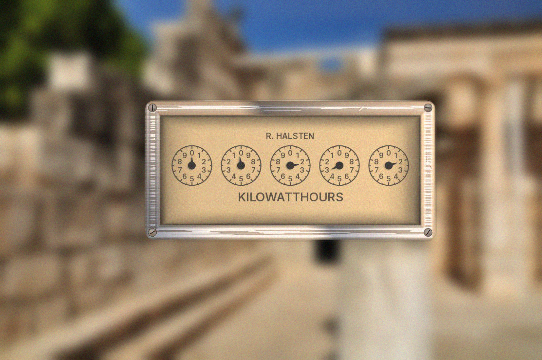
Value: value=232 unit=kWh
